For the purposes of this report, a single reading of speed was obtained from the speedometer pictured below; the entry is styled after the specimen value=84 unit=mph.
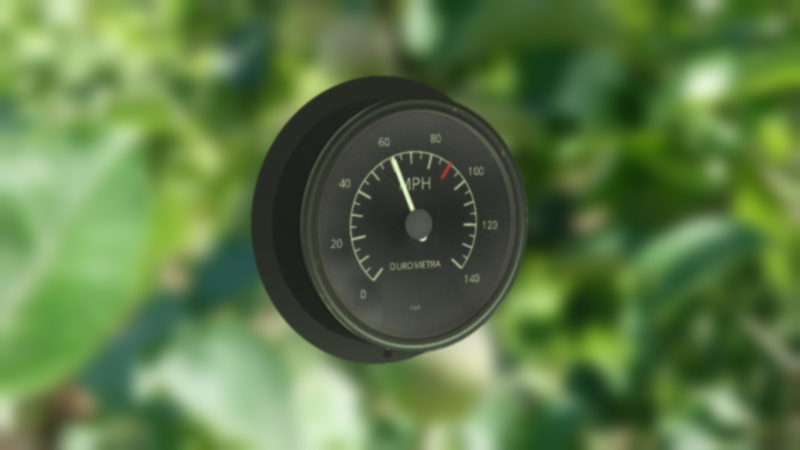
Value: value=60 unit=mph
